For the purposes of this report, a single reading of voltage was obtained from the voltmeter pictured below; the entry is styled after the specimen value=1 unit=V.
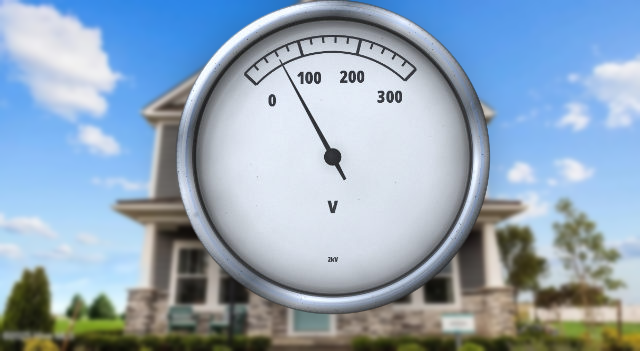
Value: value=60 unit=V
